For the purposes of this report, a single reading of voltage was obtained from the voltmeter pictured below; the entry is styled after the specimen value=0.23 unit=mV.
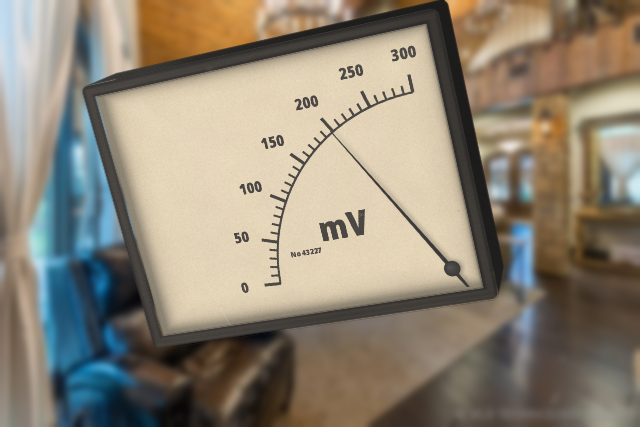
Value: value=200 unit=mV
